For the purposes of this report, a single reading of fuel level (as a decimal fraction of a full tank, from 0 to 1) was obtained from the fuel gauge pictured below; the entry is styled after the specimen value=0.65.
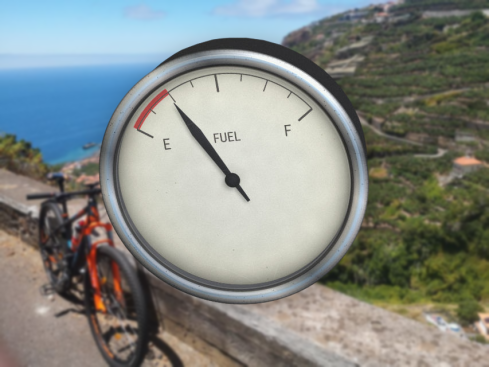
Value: value=0.25
